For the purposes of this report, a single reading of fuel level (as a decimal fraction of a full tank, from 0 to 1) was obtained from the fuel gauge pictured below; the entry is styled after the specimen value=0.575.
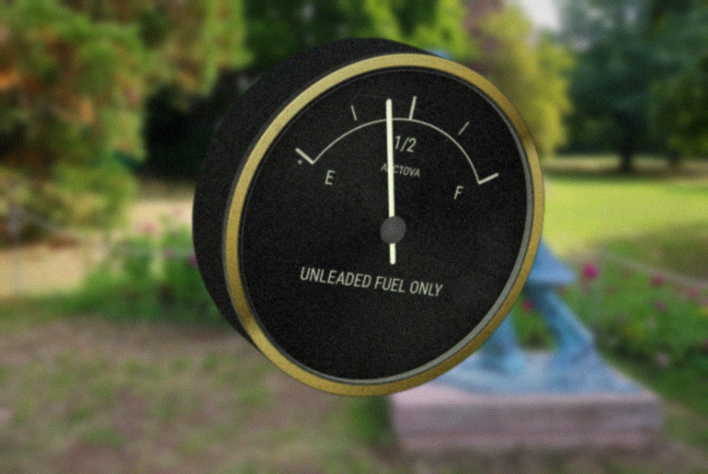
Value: value=0.375
